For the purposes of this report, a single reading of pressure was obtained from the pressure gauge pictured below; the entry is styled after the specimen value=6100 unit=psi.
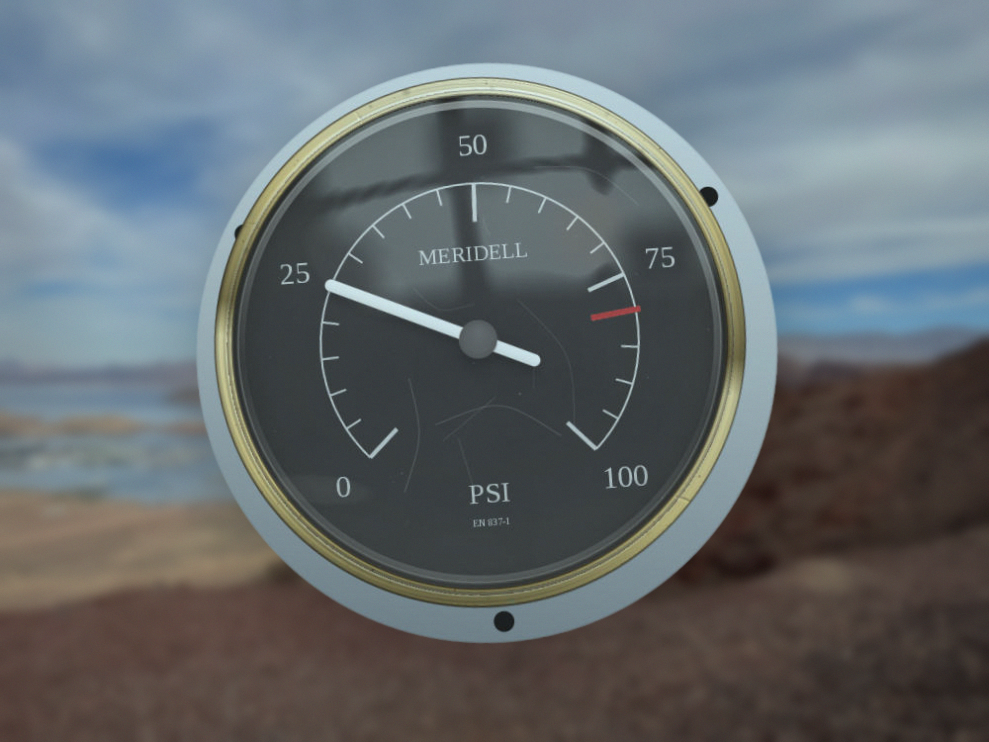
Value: value=25 unit=psi
